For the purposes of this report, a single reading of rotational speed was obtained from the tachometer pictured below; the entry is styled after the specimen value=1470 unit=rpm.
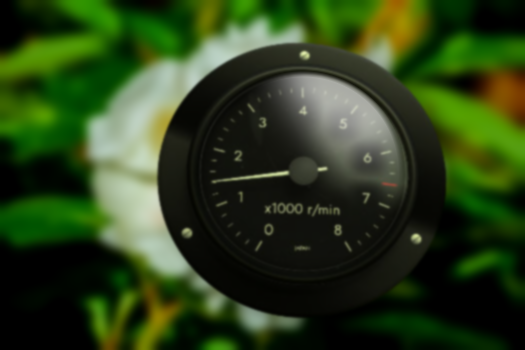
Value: value=1400 unit=rpm
